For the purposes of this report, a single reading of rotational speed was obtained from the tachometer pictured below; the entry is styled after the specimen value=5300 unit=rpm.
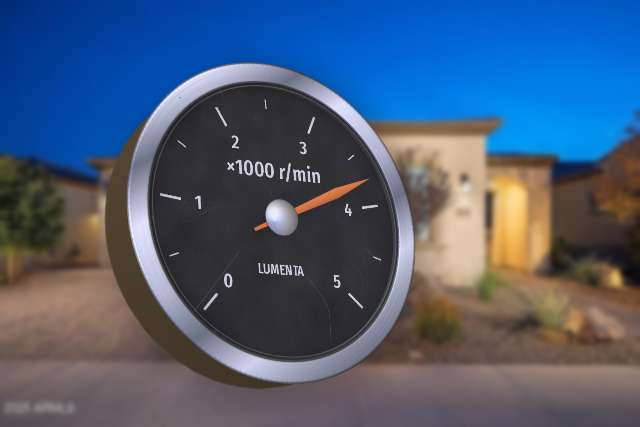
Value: value=3750 unit=rpm
